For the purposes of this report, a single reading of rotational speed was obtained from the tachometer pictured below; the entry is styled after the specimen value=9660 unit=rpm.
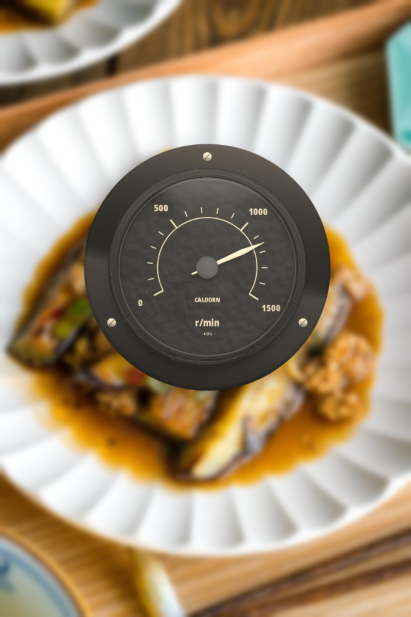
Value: value=1150 unit=rpm
